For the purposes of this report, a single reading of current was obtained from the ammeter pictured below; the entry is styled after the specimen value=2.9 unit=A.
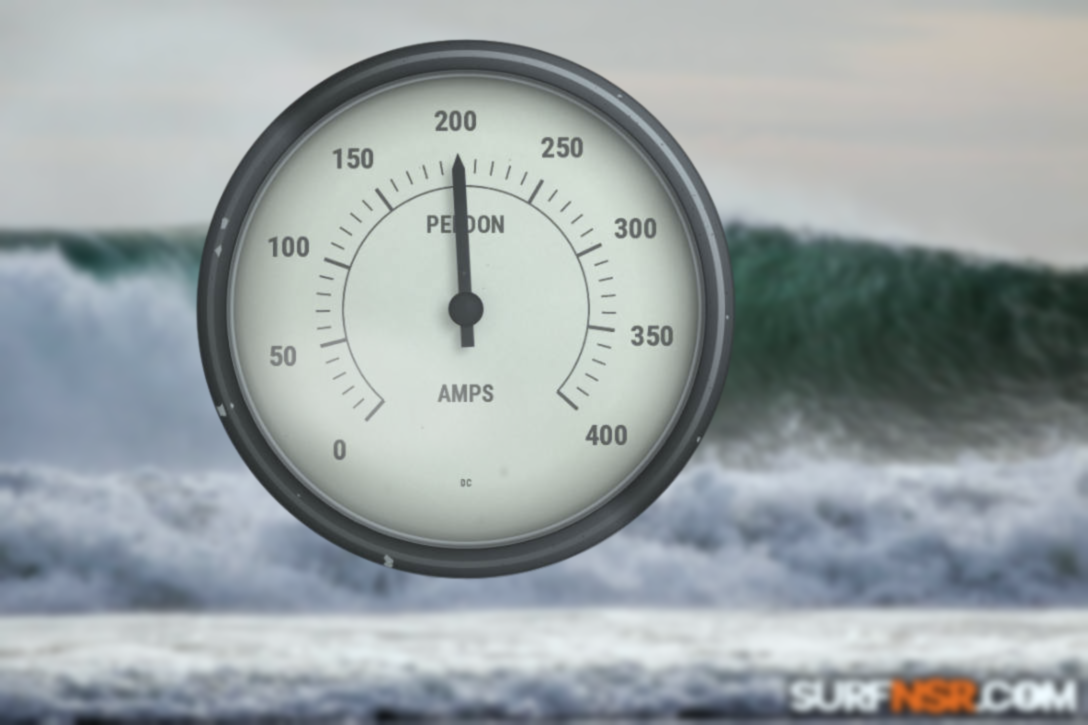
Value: value=200 unit=A
